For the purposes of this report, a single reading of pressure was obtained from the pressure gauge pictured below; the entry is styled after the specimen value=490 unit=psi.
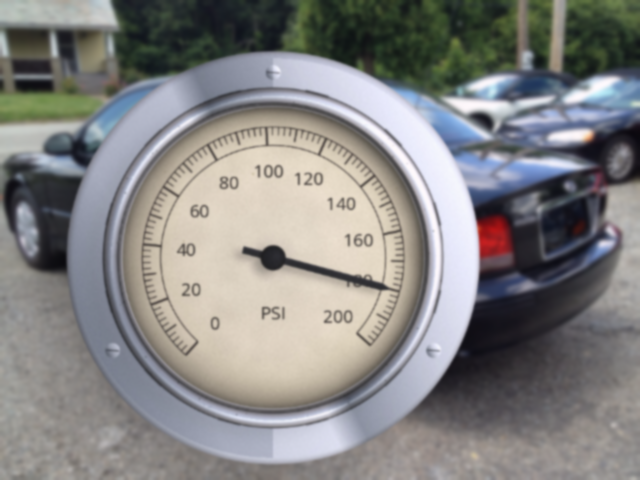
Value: value=180 unit=psi
